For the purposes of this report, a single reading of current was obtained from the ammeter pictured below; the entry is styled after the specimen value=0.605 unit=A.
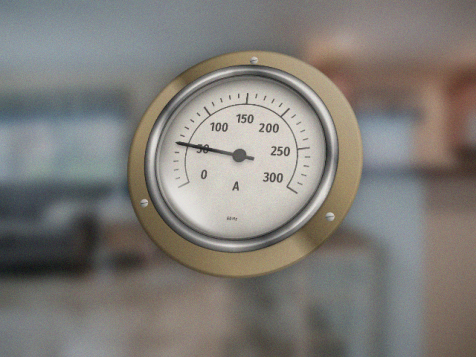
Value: value=50 unit=A
